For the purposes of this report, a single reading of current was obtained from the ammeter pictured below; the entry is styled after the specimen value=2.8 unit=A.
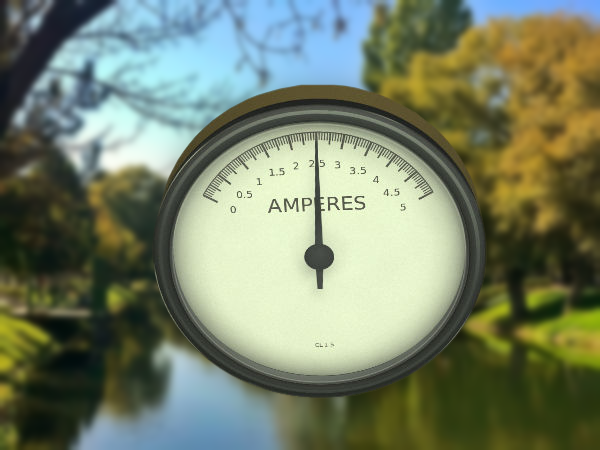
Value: value=2.5 unit=A
